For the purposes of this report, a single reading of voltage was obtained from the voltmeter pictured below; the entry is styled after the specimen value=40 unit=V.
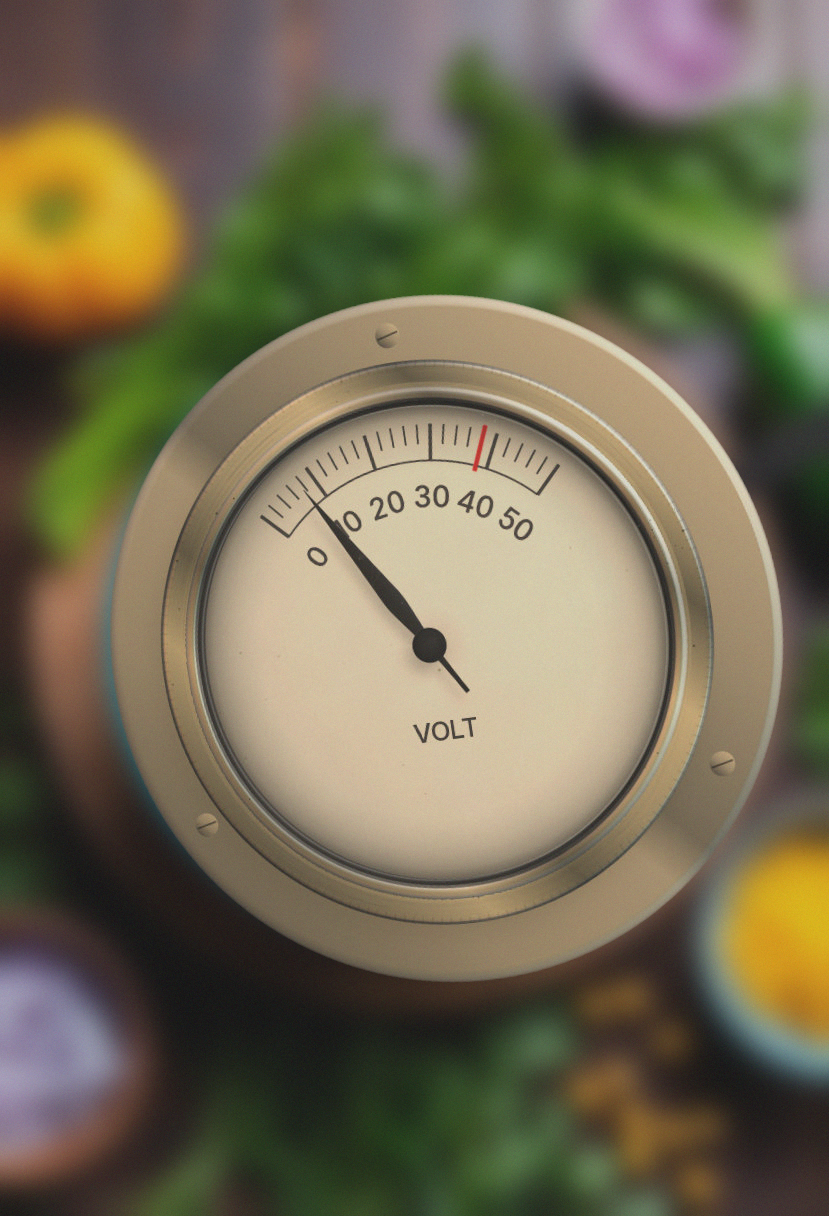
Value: value=8 unit=V
